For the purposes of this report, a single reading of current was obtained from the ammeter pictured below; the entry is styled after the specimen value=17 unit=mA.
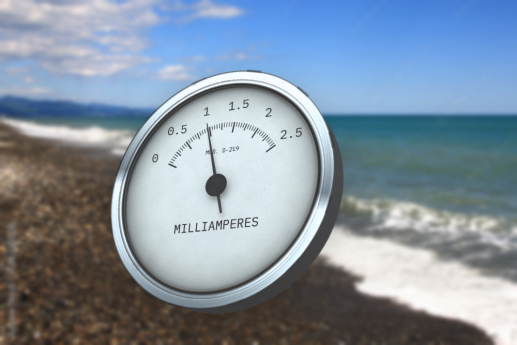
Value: value=1 unit=mA
